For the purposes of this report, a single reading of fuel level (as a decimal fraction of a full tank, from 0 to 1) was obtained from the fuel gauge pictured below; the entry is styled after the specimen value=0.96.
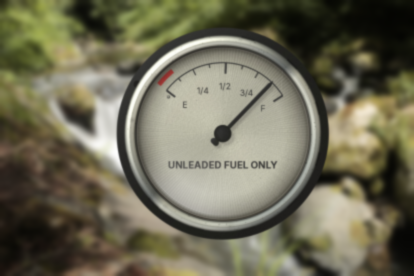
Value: value=0.875
